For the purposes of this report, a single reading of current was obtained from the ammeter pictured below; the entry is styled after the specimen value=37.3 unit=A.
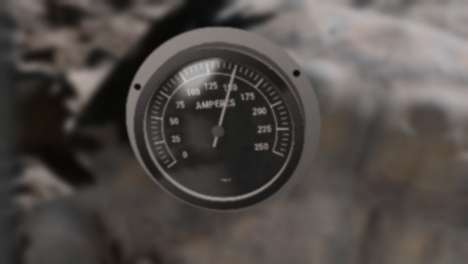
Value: value=150 unit=A
